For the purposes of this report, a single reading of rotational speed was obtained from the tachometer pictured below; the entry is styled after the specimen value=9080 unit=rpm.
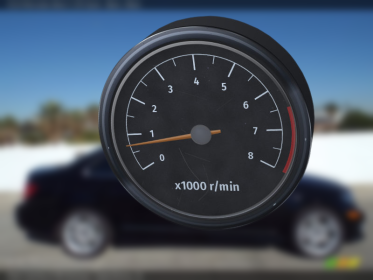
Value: value=750 unit=rpm
